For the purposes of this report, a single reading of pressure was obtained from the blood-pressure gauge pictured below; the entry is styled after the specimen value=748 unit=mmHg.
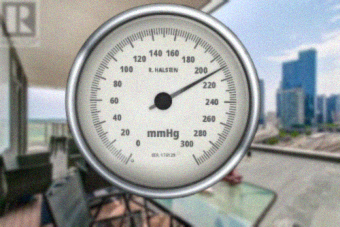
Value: value=210 unit=mmHg
